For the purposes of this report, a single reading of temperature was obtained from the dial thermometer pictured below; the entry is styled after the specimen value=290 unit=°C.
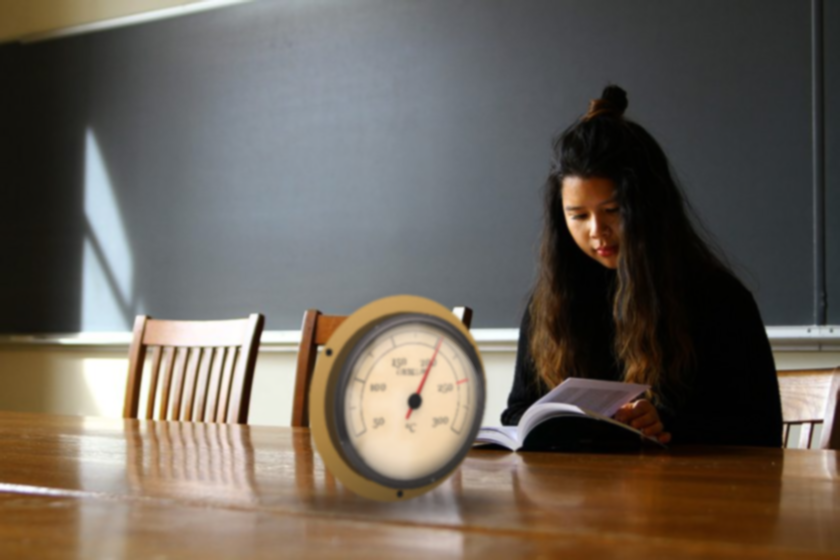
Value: value=200 unit=°C
